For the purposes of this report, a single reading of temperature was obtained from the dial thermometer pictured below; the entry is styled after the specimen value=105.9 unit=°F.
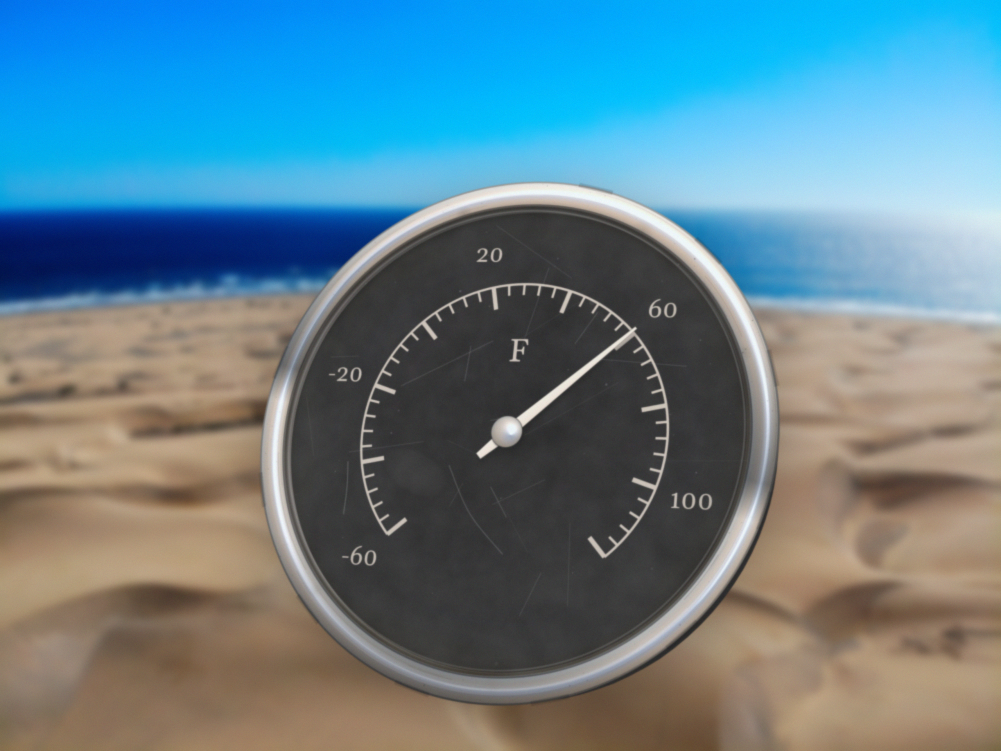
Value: value=60 unit=°F
